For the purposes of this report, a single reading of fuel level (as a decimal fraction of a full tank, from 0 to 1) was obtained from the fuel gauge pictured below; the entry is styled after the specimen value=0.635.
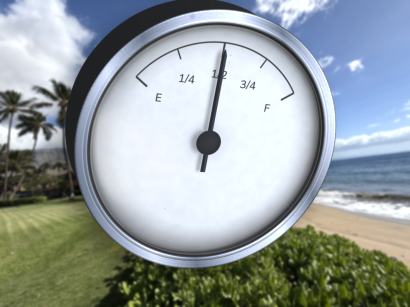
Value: value=0.5
